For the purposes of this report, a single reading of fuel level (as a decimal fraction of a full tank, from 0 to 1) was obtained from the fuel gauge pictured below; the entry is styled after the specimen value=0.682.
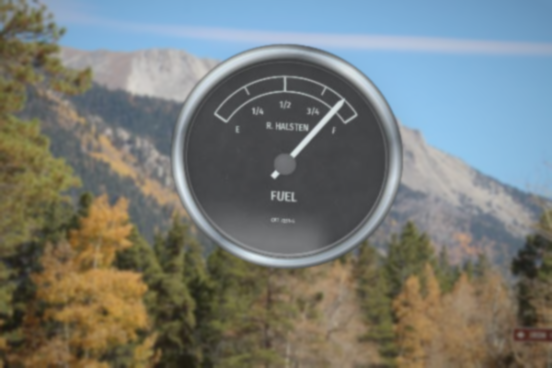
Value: value=0.875
